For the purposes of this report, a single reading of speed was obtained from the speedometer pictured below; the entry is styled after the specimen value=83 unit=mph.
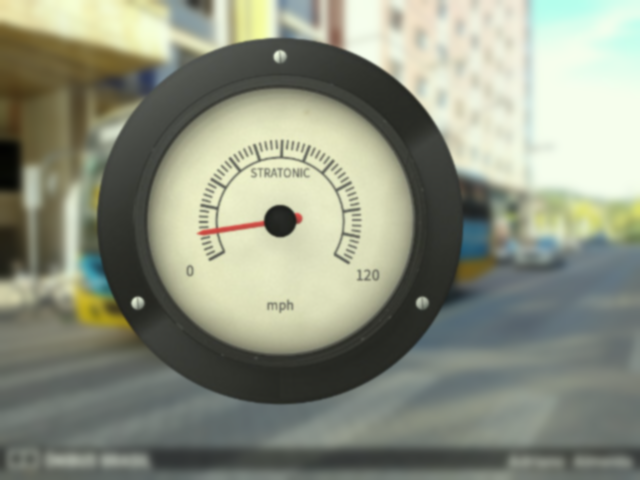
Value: value=10 unit=mph
